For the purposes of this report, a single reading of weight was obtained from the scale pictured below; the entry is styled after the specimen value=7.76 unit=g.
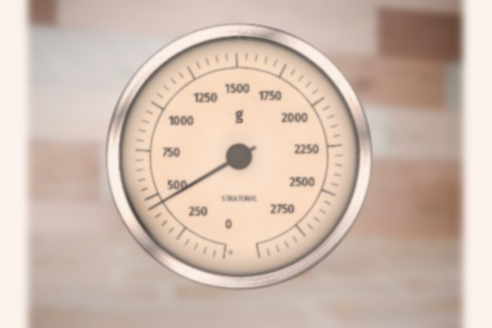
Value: value=450 unit=g
